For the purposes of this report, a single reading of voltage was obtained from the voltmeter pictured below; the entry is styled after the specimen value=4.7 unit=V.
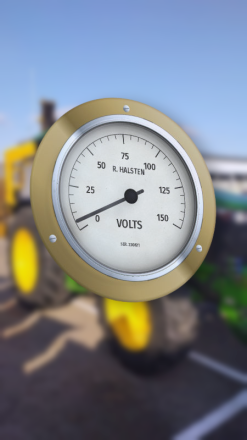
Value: value=5 unit=V
